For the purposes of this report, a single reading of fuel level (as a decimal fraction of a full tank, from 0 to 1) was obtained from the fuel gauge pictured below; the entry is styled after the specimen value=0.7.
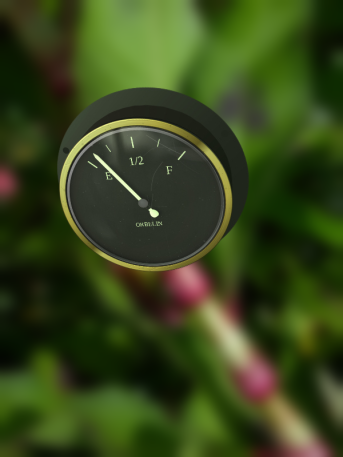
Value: value=0.125
